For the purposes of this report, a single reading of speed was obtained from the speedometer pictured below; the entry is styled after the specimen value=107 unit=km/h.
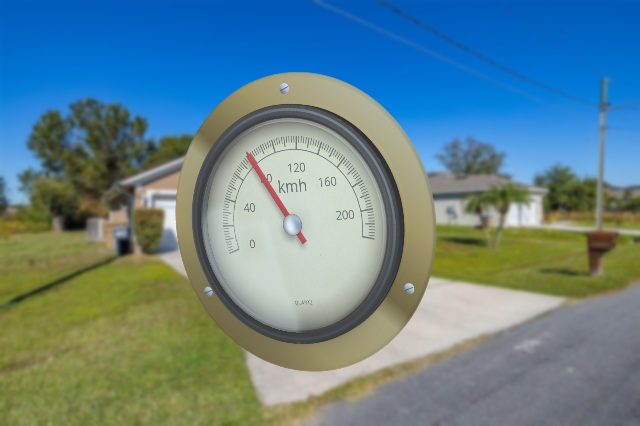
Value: value=80 unit=km/h
